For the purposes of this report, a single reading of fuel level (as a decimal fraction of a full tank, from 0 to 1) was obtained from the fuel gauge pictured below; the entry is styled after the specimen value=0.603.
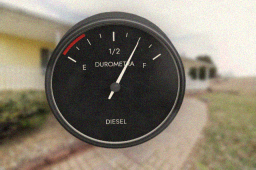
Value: value=0.75
